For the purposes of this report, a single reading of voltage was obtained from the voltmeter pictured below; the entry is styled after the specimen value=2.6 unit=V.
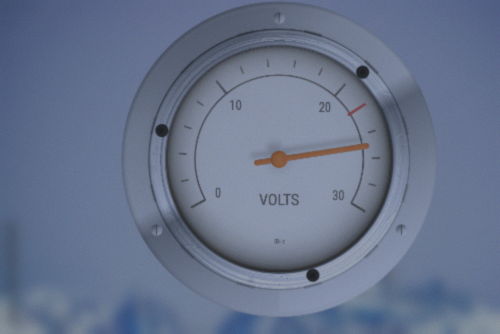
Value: value=25 unit=V
